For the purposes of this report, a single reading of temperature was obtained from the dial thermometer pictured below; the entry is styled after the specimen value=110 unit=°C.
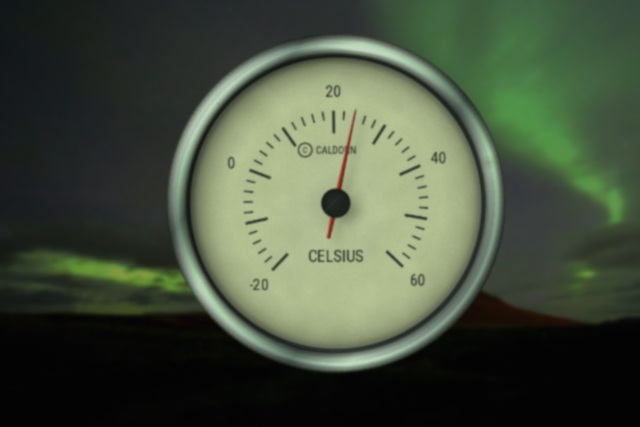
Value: value=24 unit=°C
